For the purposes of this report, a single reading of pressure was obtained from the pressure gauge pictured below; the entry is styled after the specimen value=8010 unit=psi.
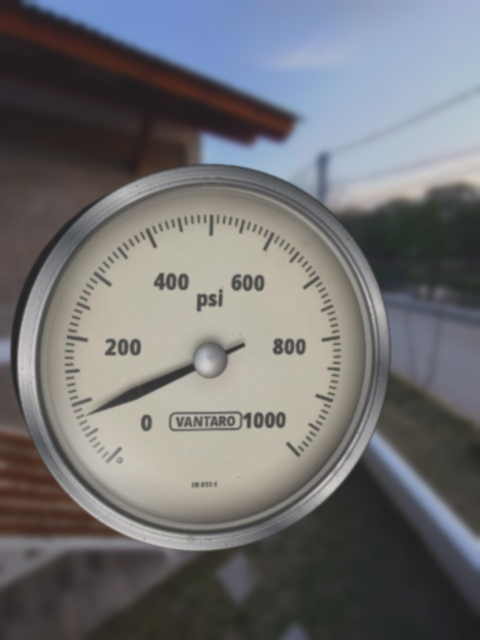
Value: value=80 unit=psi
